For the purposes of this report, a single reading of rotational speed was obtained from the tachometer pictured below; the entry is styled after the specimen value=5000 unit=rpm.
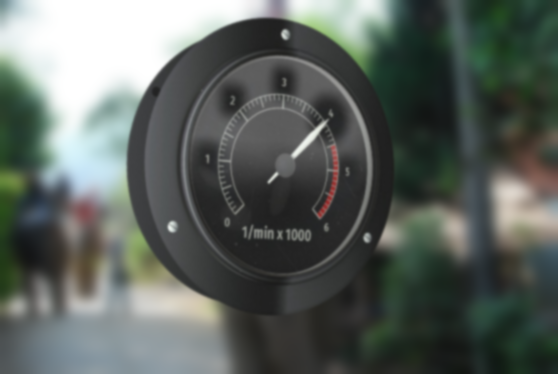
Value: value=4000 unit=rpm
